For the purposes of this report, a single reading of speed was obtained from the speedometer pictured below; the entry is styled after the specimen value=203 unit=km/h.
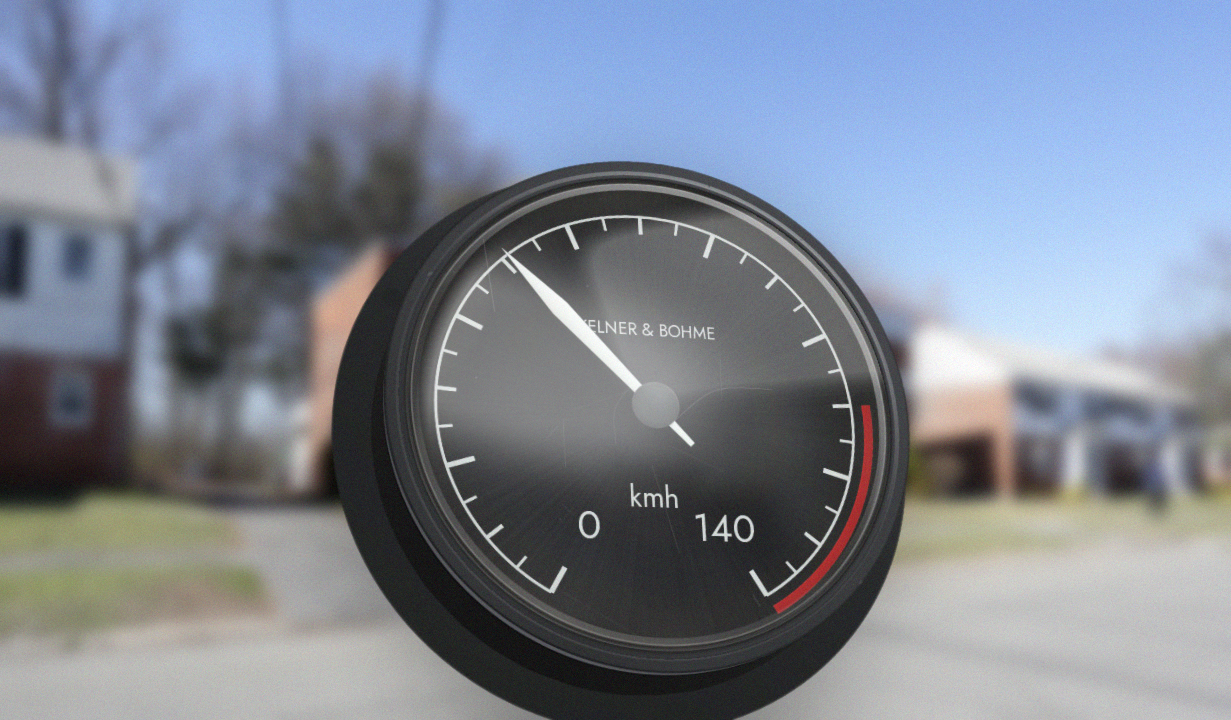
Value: value=50 unit=km/h
